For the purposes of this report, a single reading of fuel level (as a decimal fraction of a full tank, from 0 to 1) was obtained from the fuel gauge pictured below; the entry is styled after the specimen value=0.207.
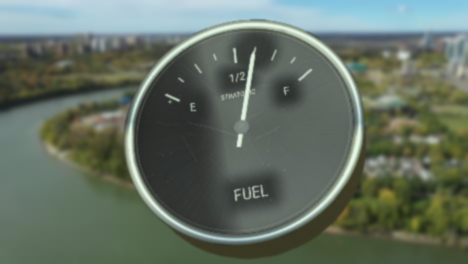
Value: value=0.625
